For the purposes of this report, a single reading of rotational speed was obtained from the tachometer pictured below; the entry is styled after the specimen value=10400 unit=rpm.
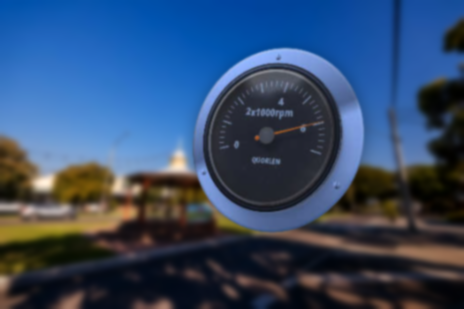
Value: value=6000 unit=rpm
